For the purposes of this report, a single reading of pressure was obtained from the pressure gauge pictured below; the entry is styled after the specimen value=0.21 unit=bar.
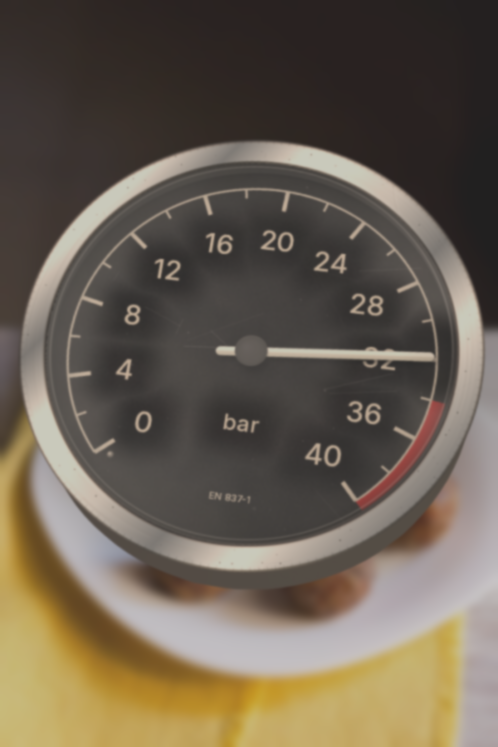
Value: value=32 unit=bar
